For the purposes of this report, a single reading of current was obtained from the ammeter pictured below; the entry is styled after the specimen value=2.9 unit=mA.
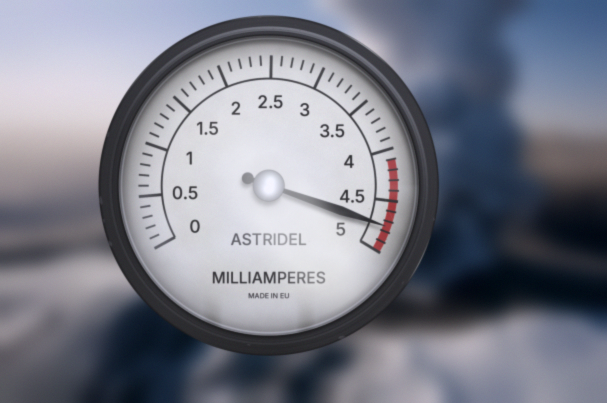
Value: value=4.75 unit=mA
